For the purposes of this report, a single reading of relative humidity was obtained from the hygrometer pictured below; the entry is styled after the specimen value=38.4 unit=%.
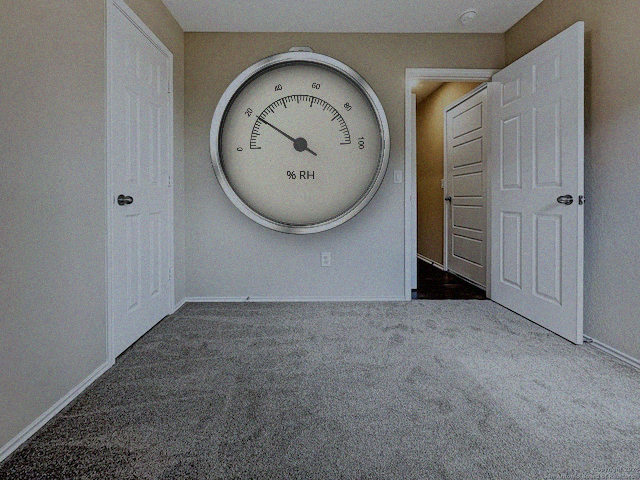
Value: value=20 unit=%
